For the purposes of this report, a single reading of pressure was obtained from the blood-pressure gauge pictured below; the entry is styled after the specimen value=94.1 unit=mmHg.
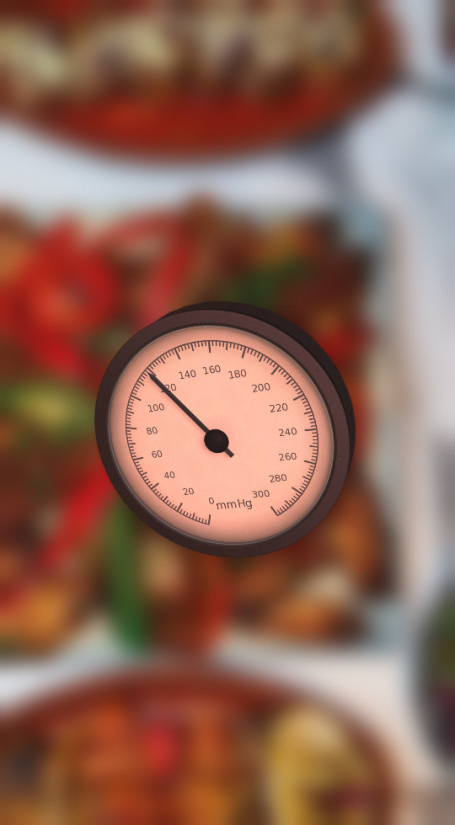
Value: value=120 unit=mmHg
